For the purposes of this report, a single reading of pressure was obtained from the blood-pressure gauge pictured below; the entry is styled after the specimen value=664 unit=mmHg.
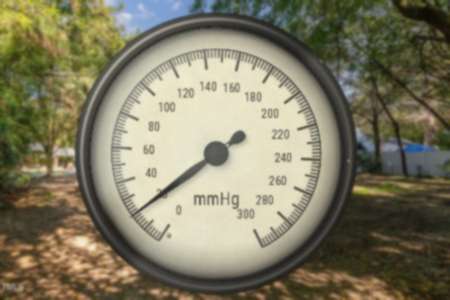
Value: value=20 unit=mmHg
